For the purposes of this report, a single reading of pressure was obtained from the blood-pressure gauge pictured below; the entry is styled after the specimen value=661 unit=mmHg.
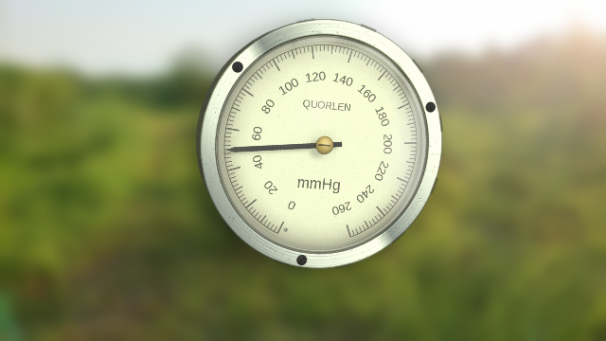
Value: value=50 unit=mmHg
